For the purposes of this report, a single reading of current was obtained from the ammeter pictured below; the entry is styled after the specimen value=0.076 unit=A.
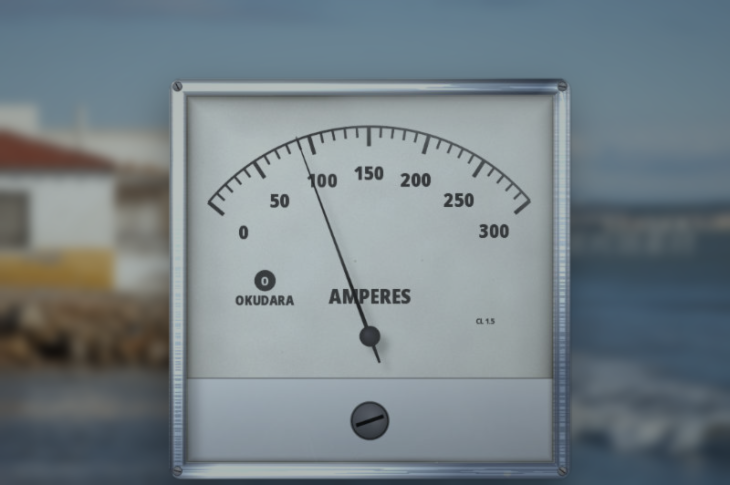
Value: value=90 unit=A
